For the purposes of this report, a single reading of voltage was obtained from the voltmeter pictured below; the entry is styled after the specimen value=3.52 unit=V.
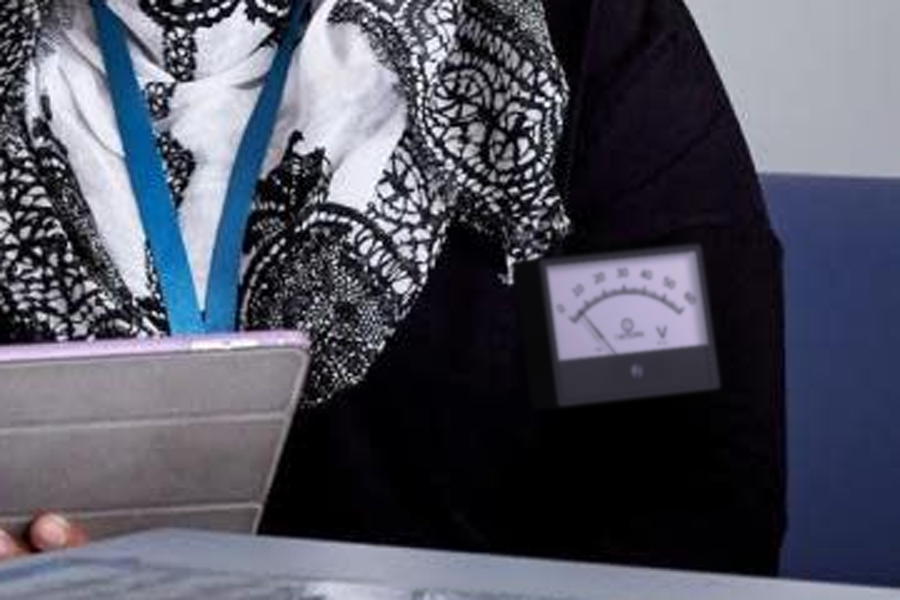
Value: value=5 unit=V
